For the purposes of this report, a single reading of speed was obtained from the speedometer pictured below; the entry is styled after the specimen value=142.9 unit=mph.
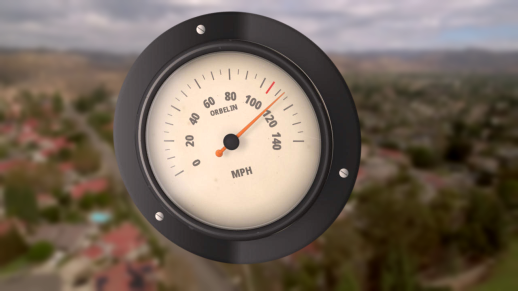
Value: value=112.5 unit=mph
